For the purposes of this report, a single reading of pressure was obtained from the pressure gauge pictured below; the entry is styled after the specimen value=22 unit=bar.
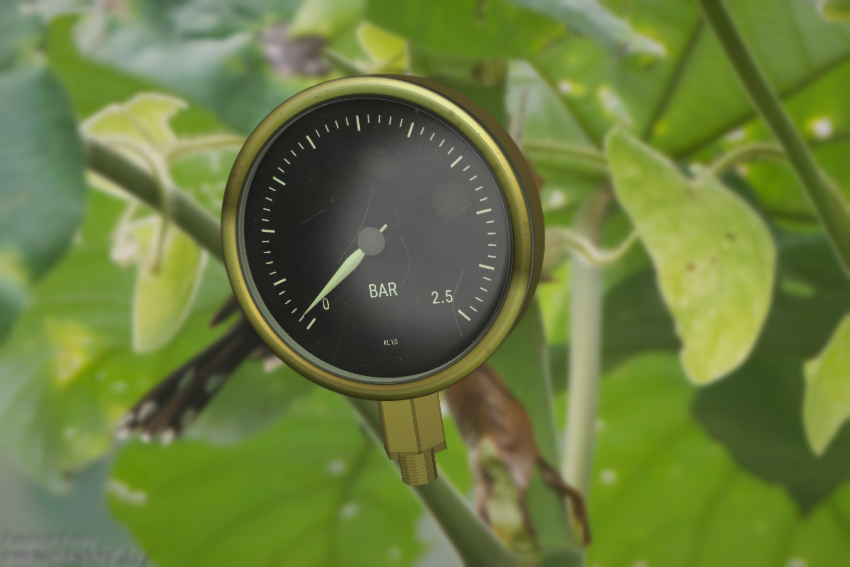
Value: value=0.05 unit=bar
